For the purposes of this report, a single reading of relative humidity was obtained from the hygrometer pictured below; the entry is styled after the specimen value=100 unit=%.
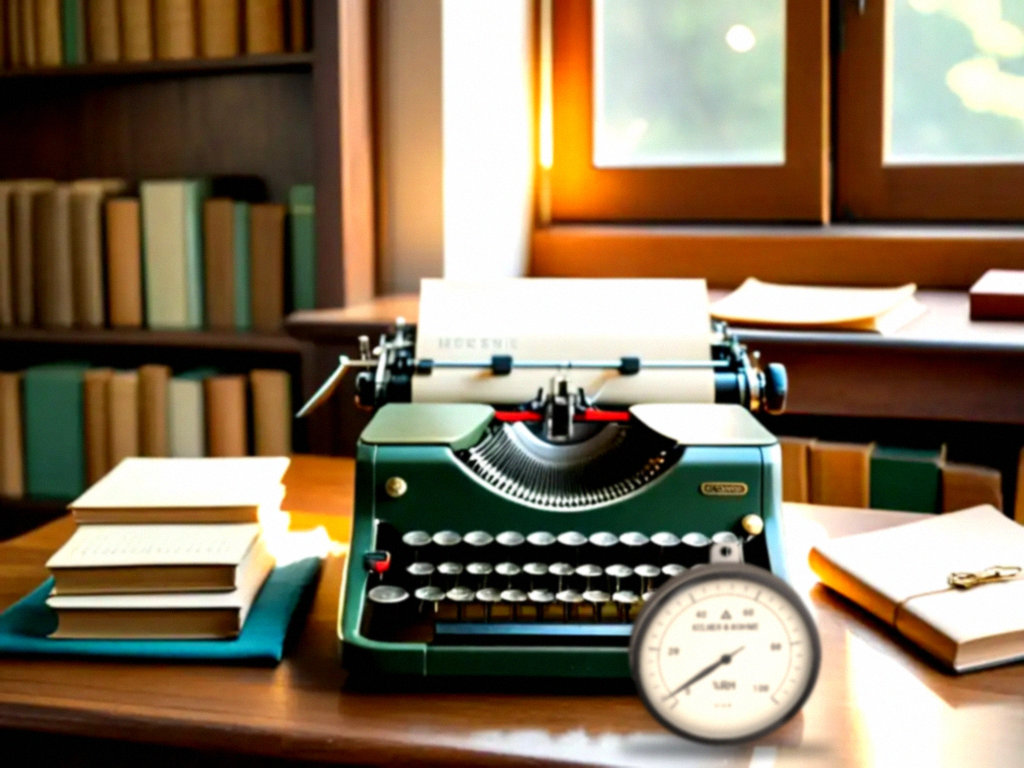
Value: value=4 unit=%
